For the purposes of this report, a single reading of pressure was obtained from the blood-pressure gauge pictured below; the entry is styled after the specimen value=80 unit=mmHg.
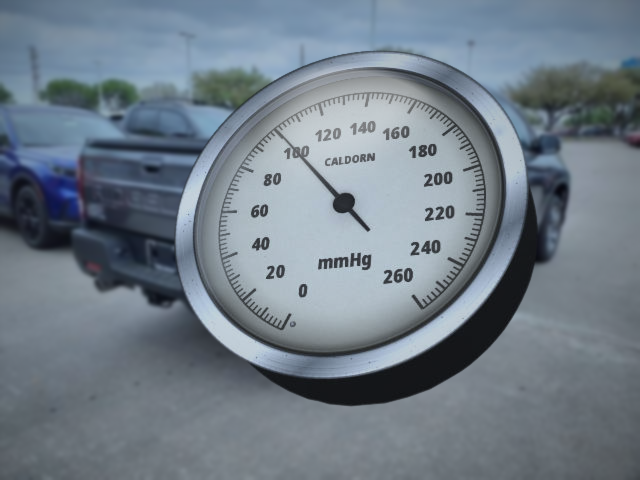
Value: value=100 unit=mmHg
